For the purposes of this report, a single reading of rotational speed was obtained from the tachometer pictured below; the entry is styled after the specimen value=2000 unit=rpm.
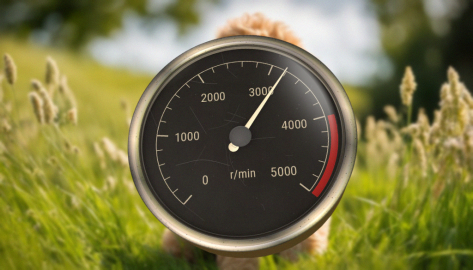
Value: value=3200 unit=rpm
